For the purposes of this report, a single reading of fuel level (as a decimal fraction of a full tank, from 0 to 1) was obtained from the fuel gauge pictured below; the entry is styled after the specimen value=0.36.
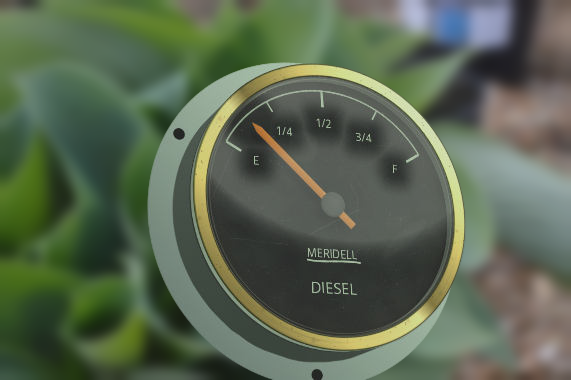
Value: value=0.125
